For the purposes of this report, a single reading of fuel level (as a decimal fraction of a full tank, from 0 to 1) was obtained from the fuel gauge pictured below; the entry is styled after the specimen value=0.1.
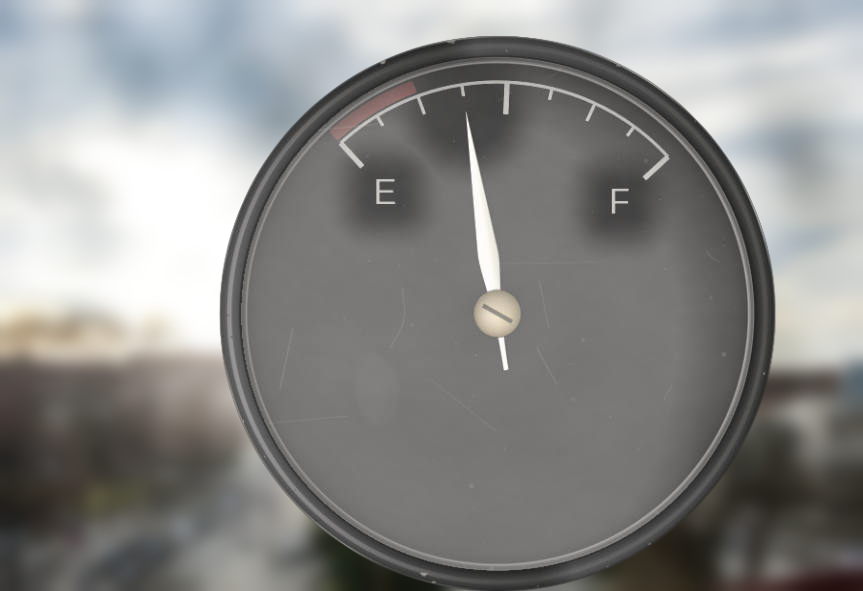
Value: value=0.375
